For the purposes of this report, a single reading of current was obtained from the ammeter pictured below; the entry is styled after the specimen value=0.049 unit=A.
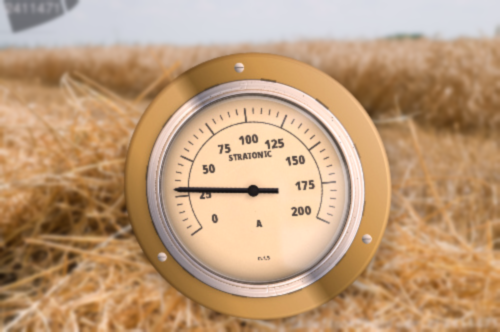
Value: value=30 unit=A
